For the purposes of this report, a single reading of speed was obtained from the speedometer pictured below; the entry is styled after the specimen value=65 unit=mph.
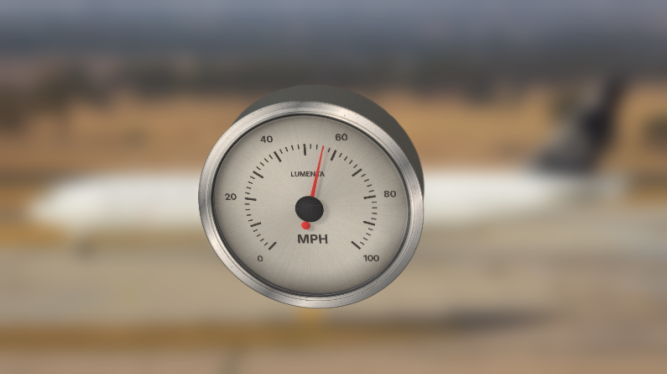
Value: value=56 unit=mph
